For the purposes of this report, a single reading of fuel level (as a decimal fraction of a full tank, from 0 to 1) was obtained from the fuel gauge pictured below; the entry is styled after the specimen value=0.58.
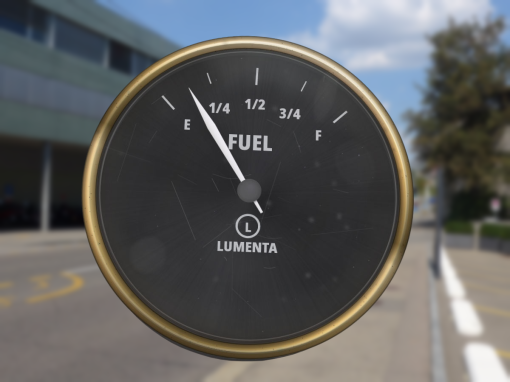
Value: value=0.125
